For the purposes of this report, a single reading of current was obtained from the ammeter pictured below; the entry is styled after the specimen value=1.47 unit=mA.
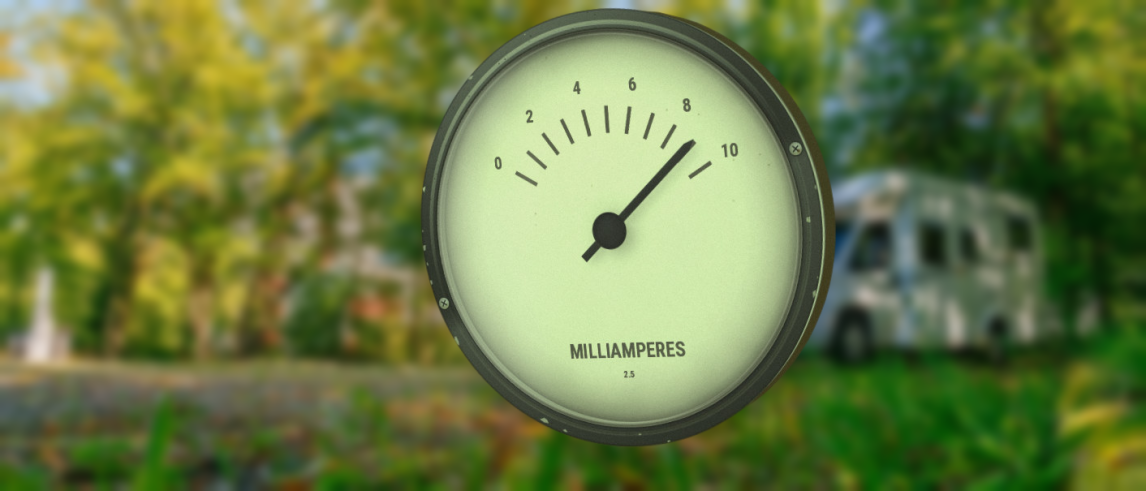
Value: value=9 unit=mA
